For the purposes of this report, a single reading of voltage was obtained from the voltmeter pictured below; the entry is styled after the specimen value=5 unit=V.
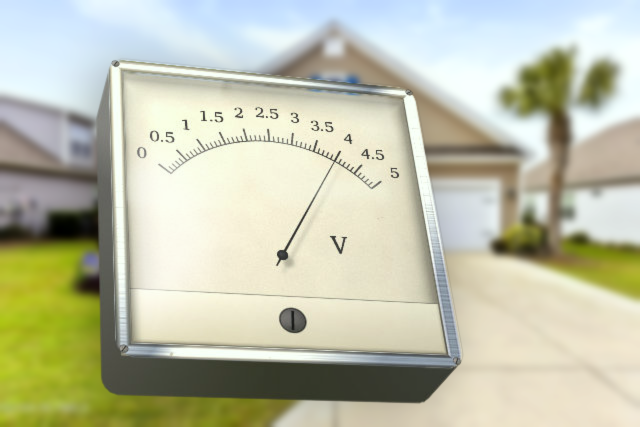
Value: value=4 unit=V
